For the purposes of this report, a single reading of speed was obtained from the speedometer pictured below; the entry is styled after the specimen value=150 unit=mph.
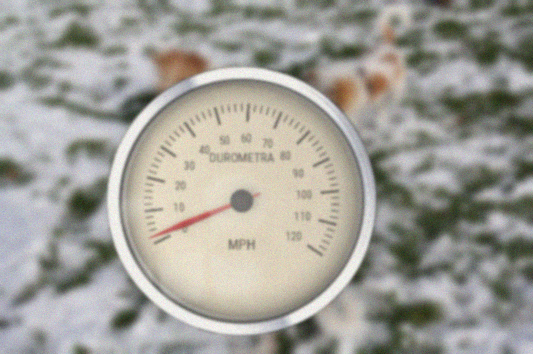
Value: value=2 unit=mph
